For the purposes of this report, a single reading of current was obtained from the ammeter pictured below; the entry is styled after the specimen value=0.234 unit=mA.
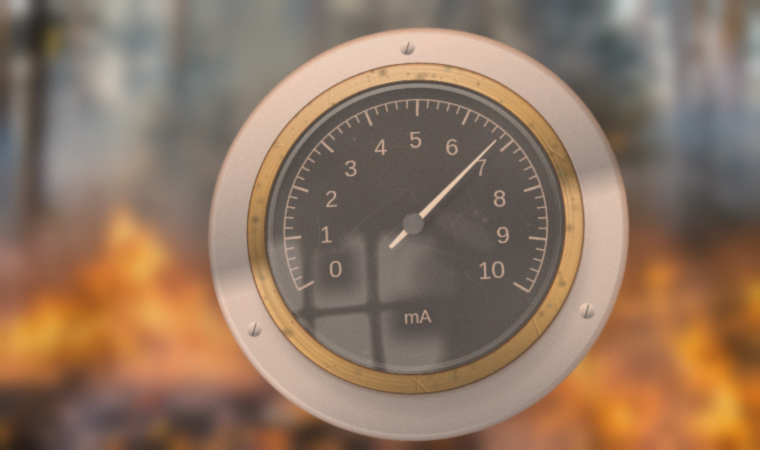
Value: value=6.8 unit=mA
